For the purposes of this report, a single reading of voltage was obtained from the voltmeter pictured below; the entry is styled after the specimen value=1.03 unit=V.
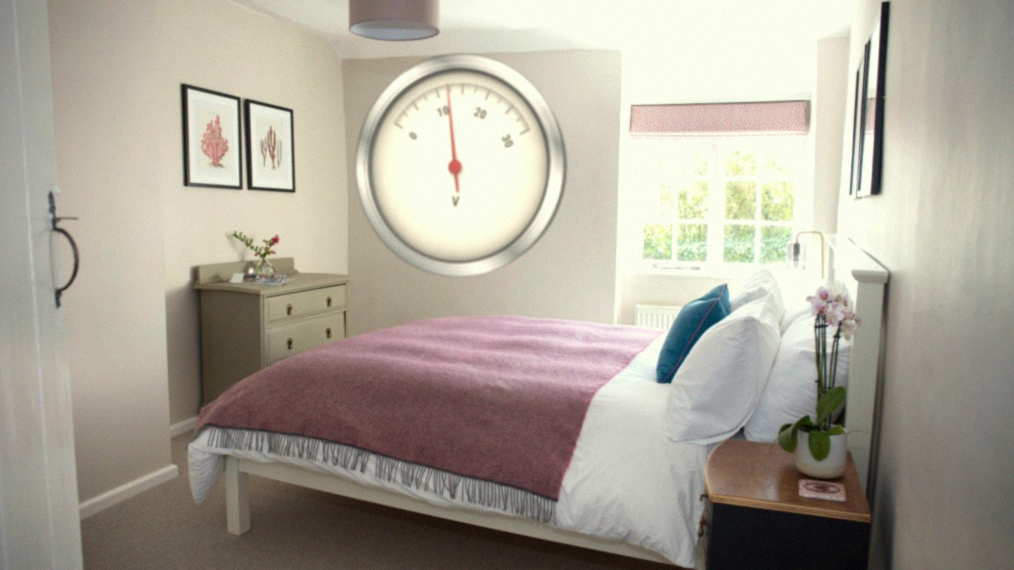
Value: value=12.5 unit=V
